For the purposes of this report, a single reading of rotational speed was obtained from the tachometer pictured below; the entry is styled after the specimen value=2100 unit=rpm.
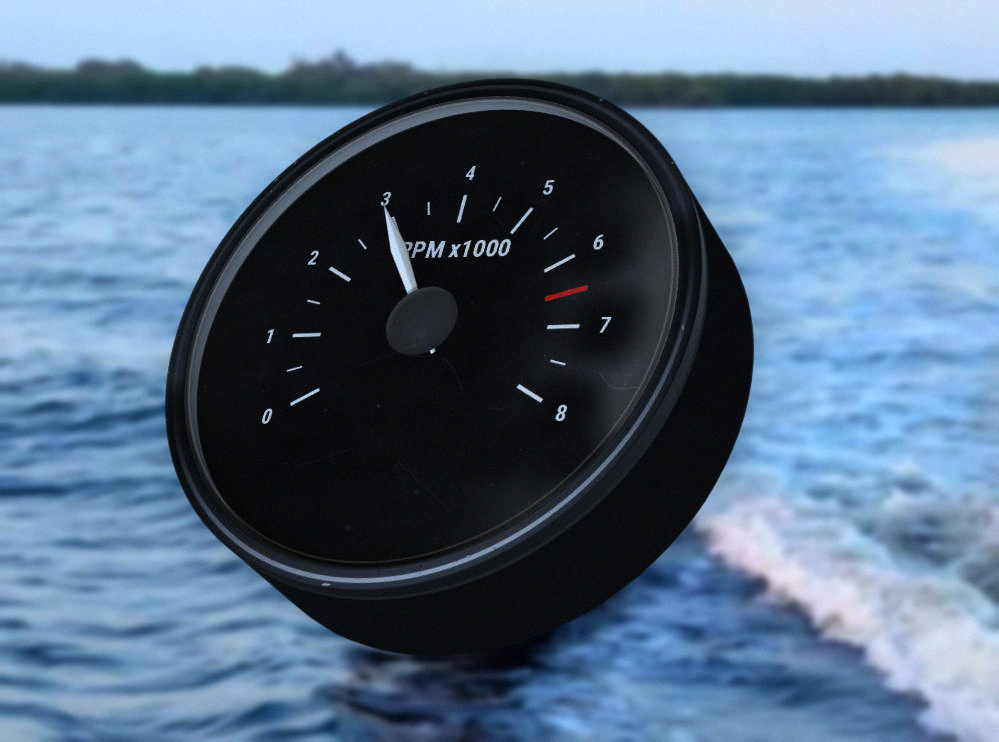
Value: value=3000 unit=rpm
